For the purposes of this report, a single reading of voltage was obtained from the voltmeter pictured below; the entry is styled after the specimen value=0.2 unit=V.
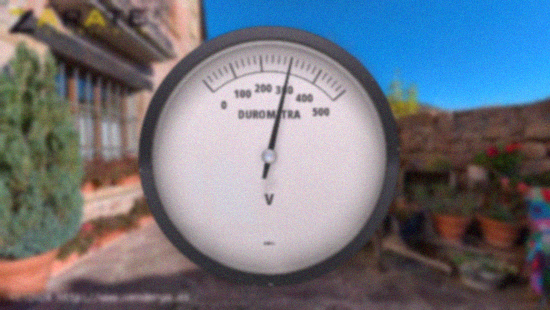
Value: value=300 unit=V
